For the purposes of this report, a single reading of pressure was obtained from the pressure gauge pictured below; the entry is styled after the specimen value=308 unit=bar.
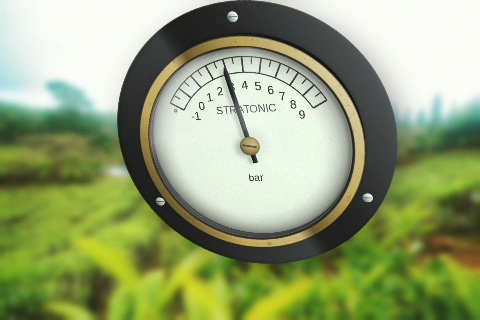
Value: value=3 unit=bar
